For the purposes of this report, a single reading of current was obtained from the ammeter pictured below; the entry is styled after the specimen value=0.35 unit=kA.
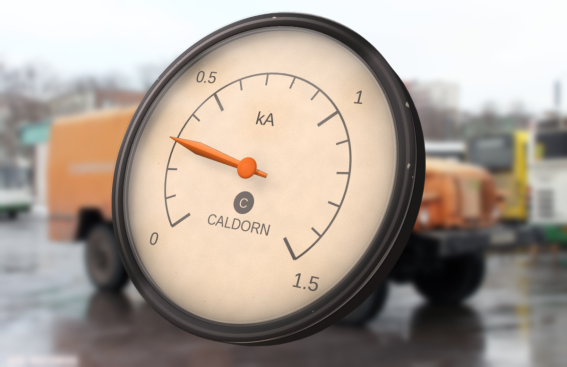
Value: value=0.3 unit=kA
